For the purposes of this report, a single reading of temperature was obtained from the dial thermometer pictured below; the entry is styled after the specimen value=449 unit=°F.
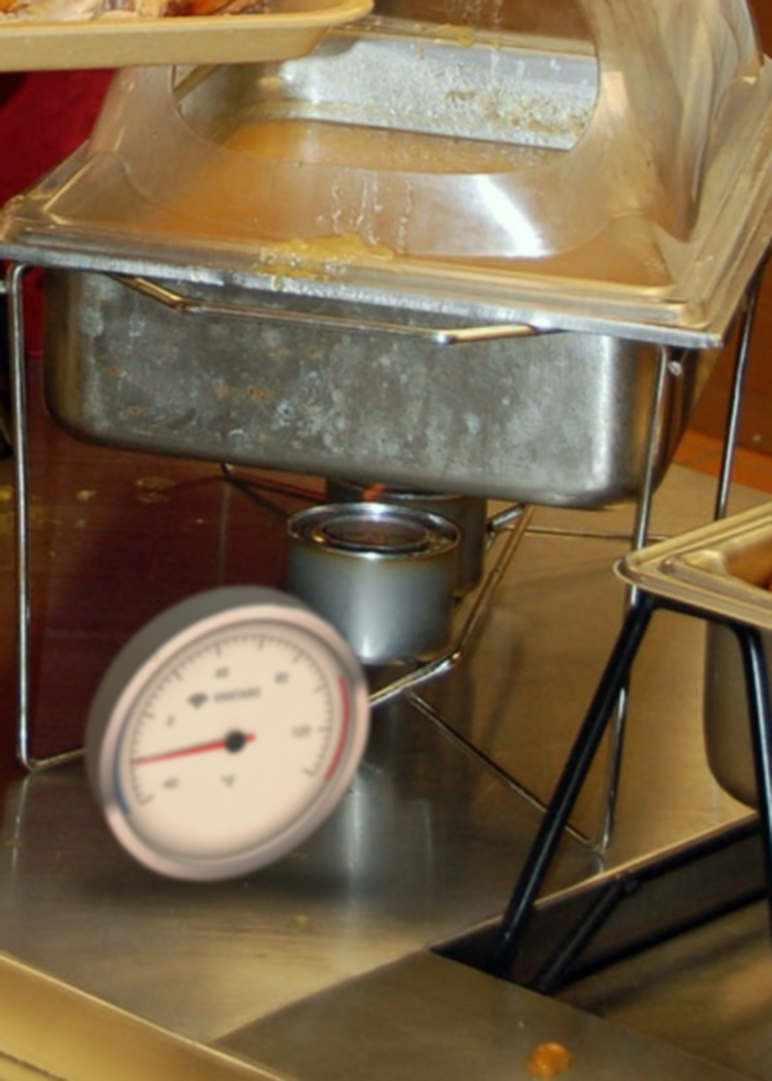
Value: value=-20 unit=°F
